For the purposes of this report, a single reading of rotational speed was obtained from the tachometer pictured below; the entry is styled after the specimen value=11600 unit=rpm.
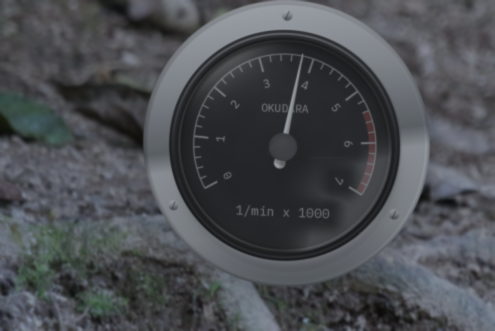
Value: value=3800 unit=rpm
